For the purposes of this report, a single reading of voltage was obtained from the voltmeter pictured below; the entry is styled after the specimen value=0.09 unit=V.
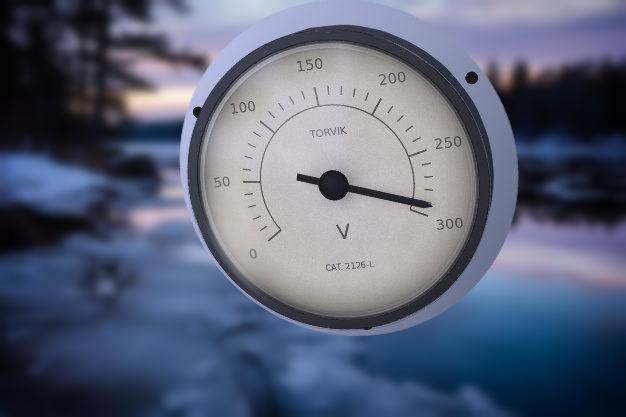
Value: value=290 unit=V
